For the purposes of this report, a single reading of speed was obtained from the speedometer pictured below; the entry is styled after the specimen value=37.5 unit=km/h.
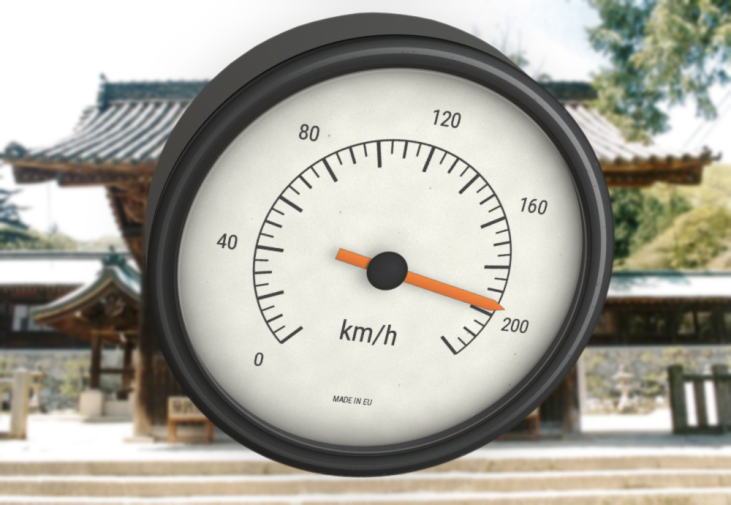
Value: value=195 unit=km/h
